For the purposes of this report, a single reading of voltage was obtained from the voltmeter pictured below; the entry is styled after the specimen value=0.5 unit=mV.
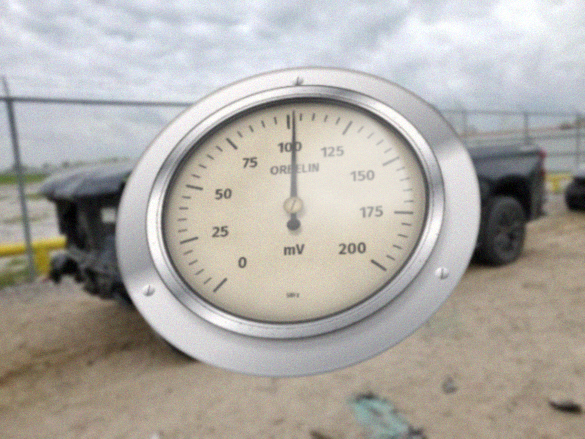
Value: value=102.5 unit=mV
